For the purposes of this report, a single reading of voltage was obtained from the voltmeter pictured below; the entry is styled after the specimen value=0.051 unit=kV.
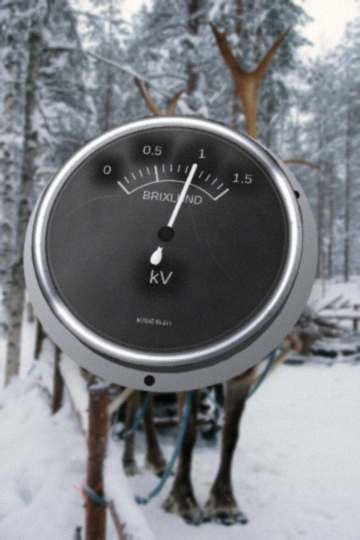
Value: value=1 unit=kV
